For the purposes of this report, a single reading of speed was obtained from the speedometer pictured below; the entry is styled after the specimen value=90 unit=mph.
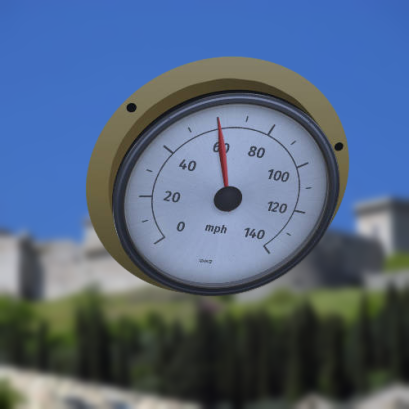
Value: value=60 unit=mph
